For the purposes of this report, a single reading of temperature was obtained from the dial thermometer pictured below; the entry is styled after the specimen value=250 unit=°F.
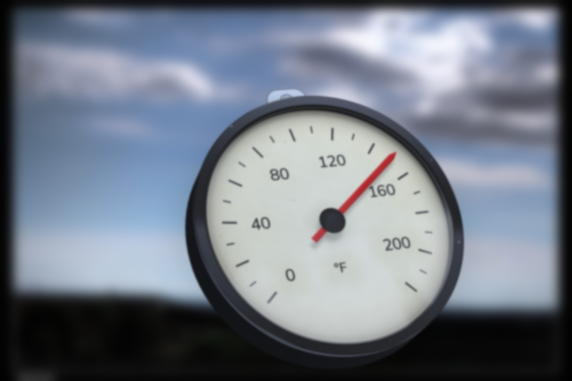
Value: value=150 unit=°F
